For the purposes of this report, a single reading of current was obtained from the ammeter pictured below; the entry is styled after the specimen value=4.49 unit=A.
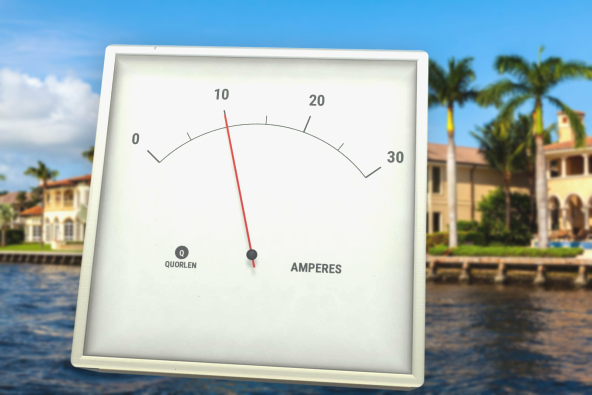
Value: value=10 unit=A
